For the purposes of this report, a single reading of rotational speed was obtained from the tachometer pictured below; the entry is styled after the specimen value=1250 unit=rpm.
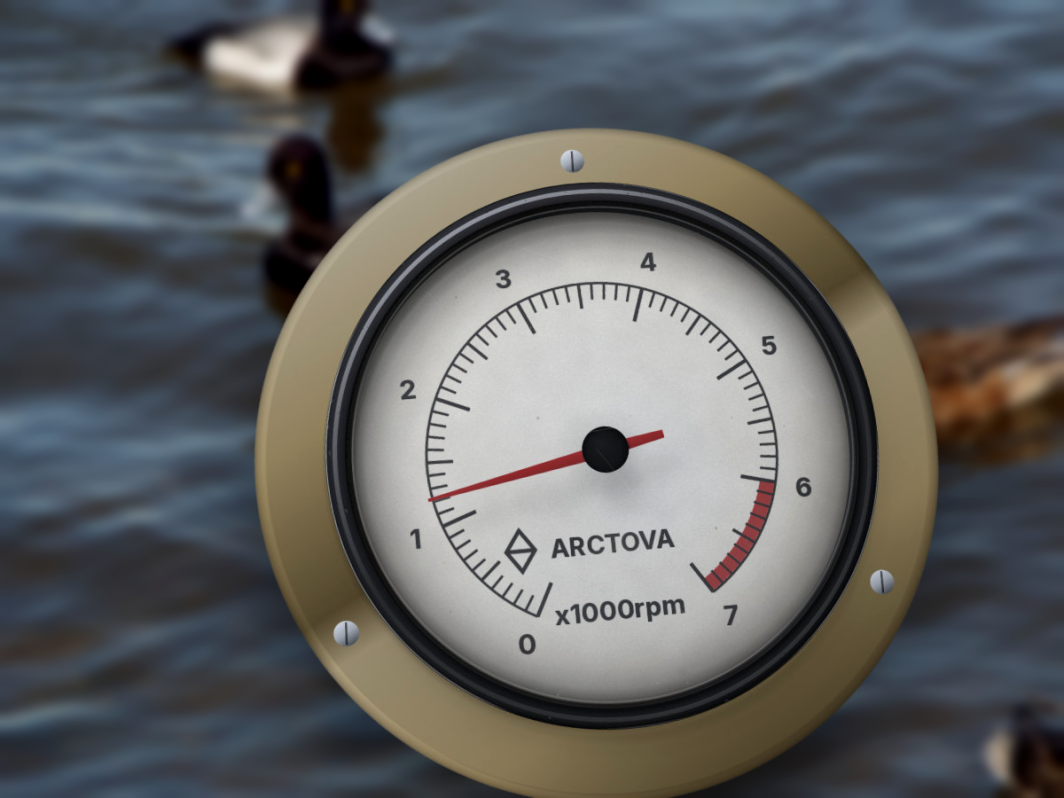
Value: value=1200 unit=rpm
